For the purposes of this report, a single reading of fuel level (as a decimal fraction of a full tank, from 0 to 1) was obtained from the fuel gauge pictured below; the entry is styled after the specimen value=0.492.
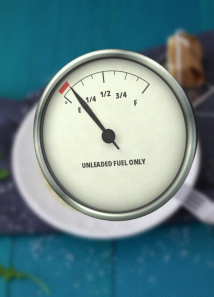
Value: value=0.125
